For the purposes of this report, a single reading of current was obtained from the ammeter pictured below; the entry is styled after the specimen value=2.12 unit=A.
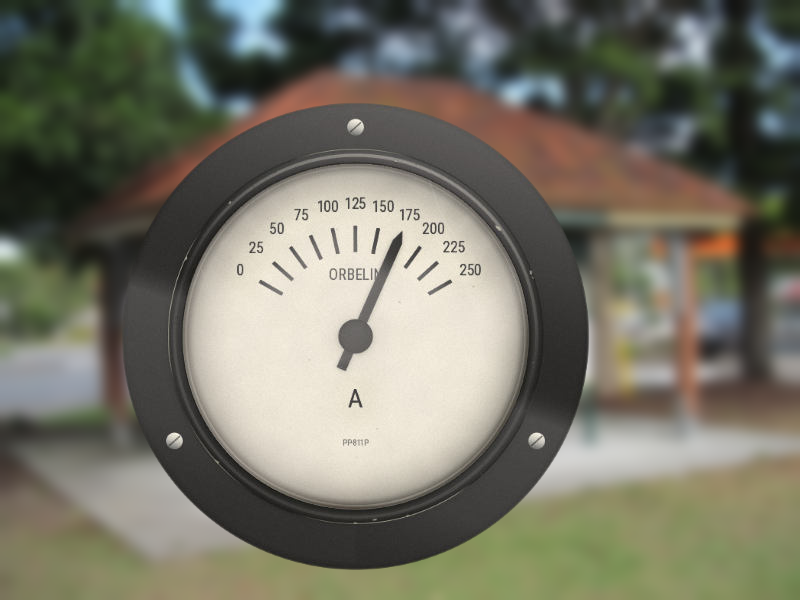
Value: value=175 unit=A
